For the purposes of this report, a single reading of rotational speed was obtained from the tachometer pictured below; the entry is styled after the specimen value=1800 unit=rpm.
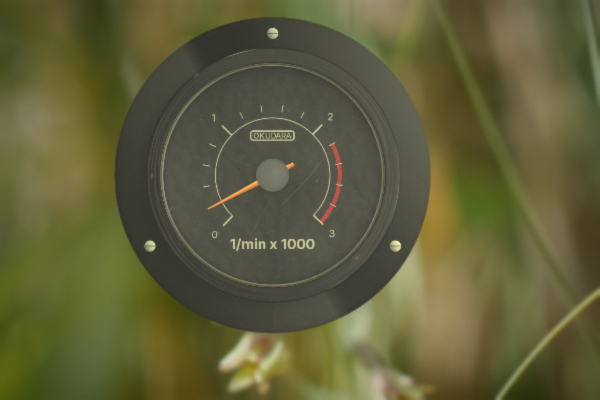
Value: value=200 unit=rpm
